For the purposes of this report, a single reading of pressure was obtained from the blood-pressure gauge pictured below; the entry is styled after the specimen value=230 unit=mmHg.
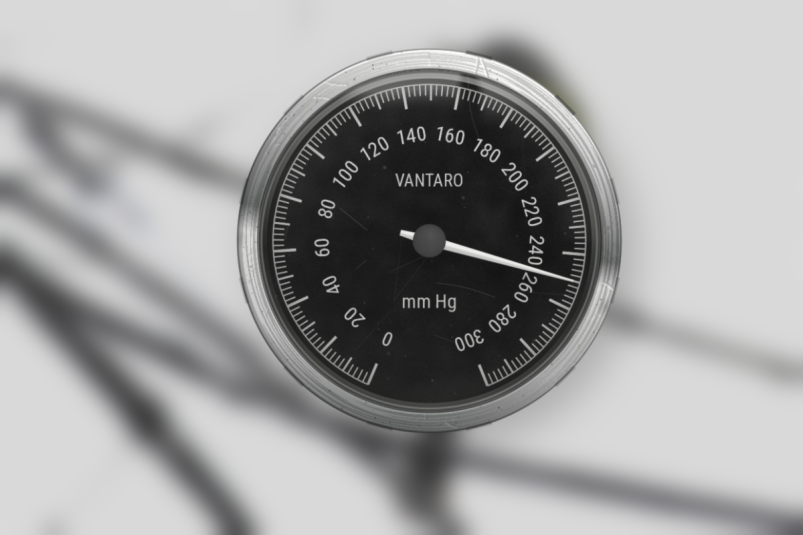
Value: value=250 unit=mmHg
